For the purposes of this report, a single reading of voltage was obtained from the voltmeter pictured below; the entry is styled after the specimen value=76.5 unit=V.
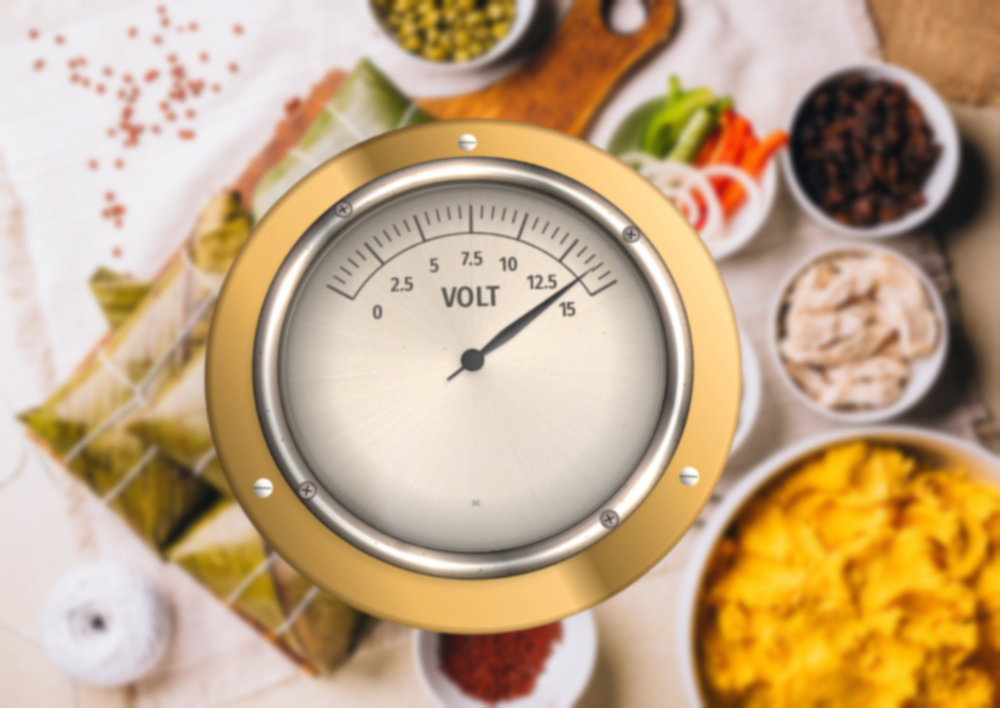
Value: value=14 unit=V
